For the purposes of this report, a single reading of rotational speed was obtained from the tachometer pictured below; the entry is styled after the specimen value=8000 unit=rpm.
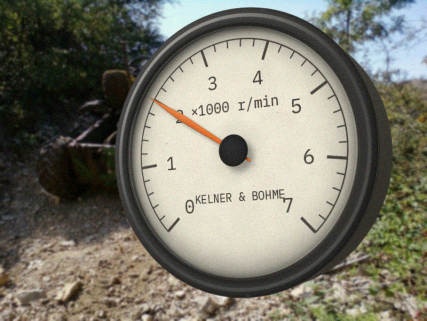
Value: value=2000 unit=rpm
